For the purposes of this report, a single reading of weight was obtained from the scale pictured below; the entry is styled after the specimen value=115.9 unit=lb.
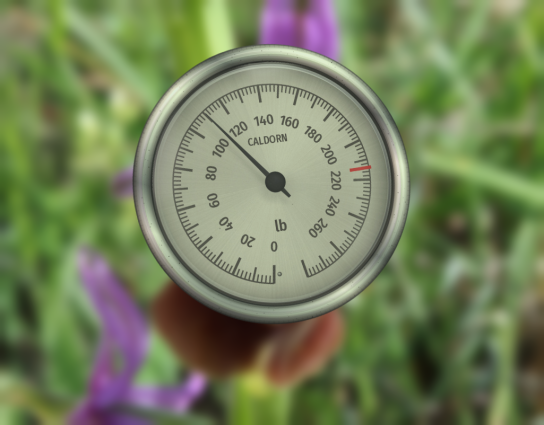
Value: value=110 unit=lb
